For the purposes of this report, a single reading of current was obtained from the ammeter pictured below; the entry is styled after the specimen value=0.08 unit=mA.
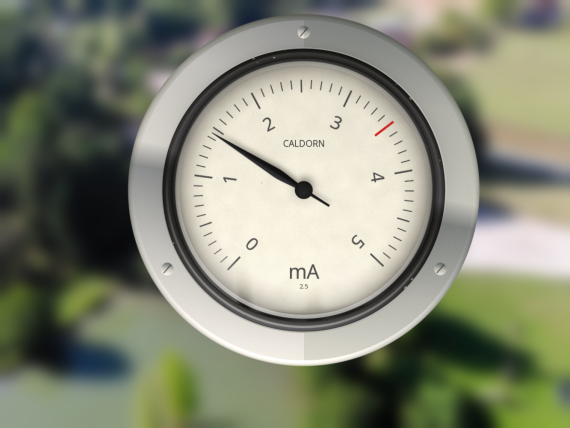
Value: value=1.45 unit=mA
